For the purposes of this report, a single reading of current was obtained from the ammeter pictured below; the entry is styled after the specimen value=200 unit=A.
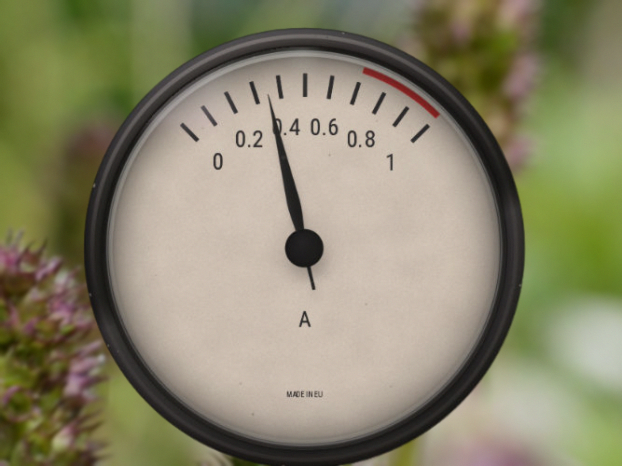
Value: value=0.35 unit=A
